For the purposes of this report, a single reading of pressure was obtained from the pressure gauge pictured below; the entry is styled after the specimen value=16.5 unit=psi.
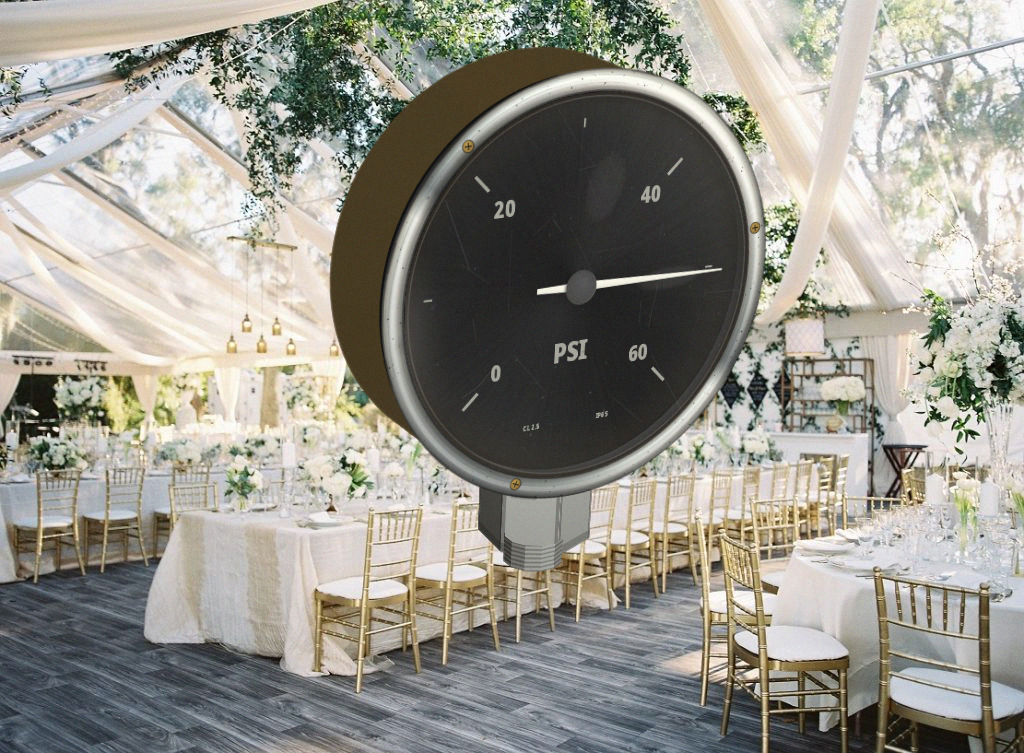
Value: value=50 unit=psi
